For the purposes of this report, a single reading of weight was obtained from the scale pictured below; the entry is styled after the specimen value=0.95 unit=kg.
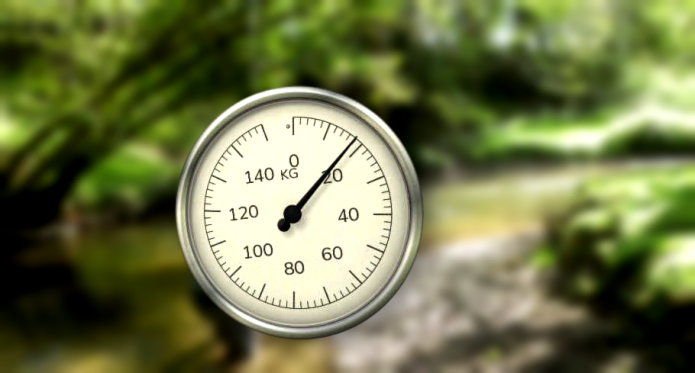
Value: value=18 unit=kg
